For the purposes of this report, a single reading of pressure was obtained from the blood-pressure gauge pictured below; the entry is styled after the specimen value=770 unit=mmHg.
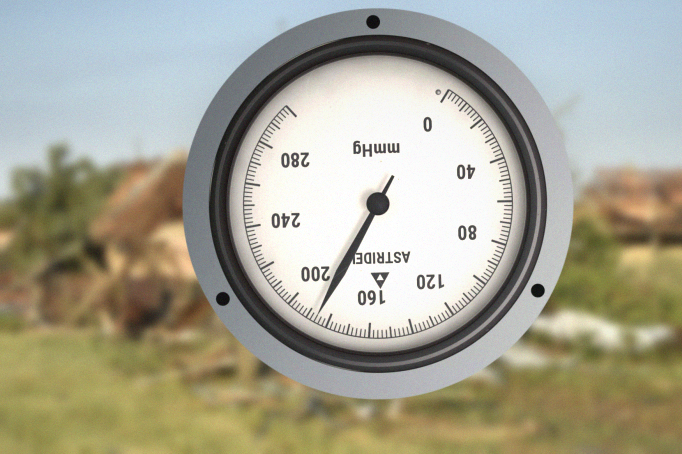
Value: value=186 unit=mmHg
